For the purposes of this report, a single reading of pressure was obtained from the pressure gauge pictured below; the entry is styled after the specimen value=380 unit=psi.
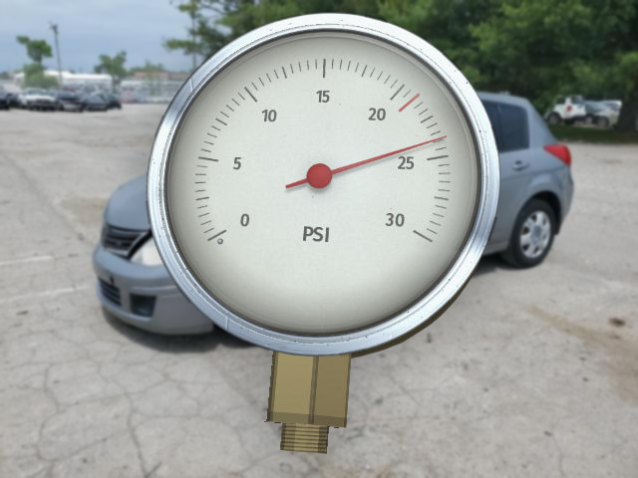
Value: value=24 unit=psi
